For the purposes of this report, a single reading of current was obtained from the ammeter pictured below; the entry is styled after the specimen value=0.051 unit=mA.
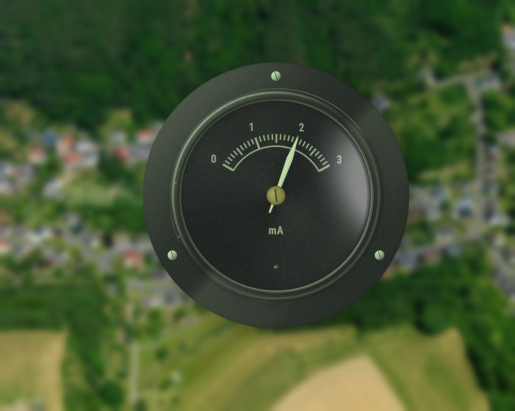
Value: value=2 unit=mA
